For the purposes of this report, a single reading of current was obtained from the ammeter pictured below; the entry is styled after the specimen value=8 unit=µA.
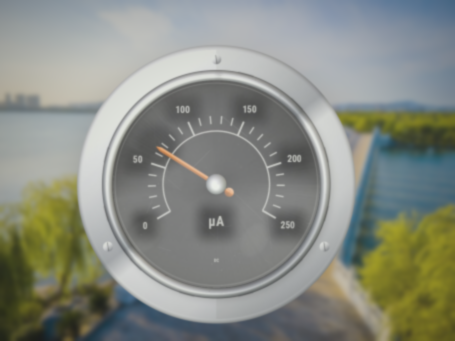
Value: value=65 unit=µA
